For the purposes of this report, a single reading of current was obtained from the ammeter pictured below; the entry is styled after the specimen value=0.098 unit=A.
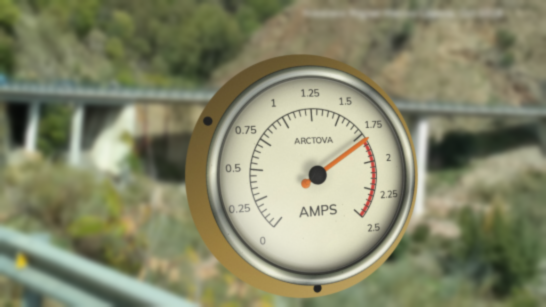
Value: value=1.8 unit=A
